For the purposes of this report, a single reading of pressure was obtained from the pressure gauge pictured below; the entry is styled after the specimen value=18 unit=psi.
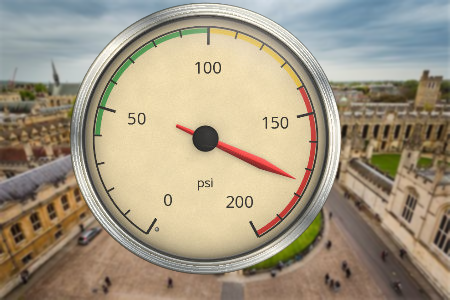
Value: value=175 unit=psi
